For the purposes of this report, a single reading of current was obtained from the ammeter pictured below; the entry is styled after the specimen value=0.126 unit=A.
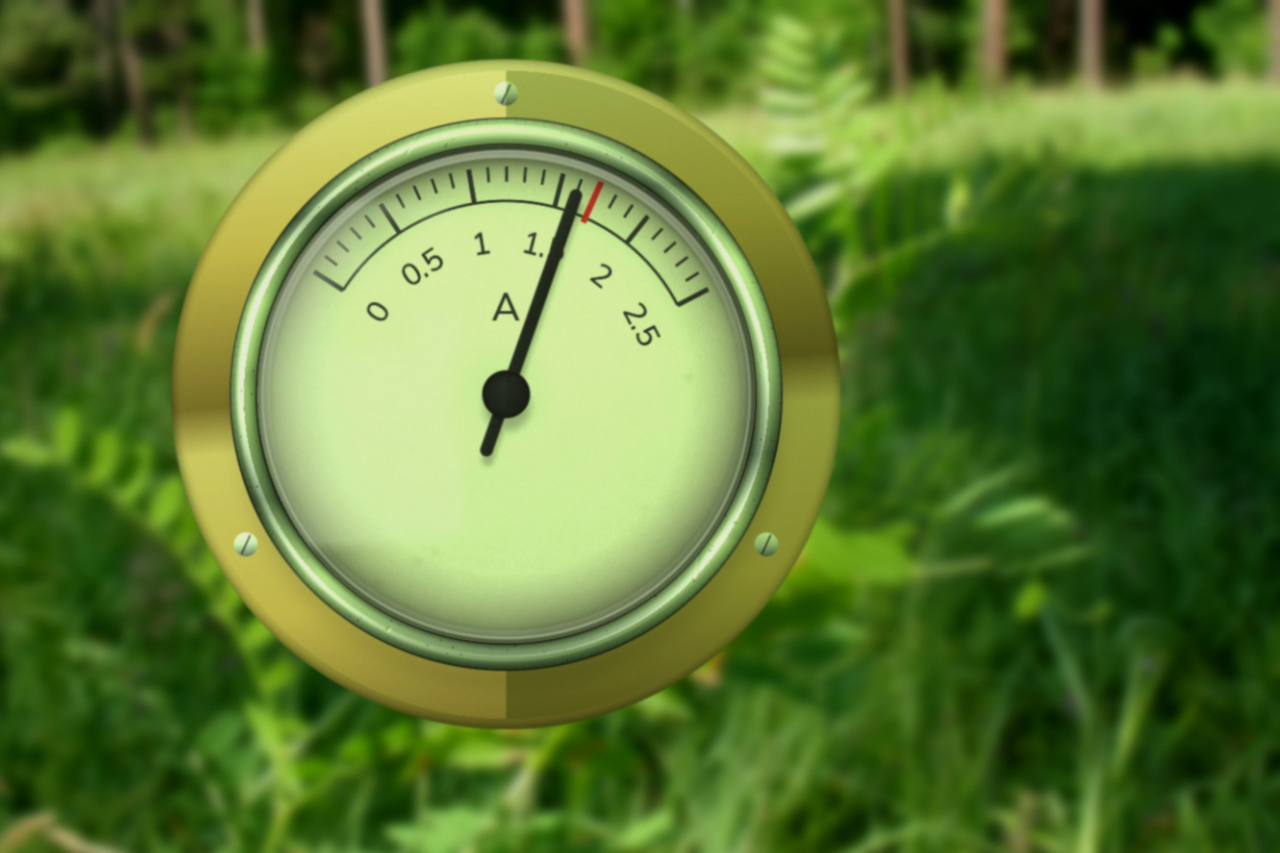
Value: value=1.6 unit=A
